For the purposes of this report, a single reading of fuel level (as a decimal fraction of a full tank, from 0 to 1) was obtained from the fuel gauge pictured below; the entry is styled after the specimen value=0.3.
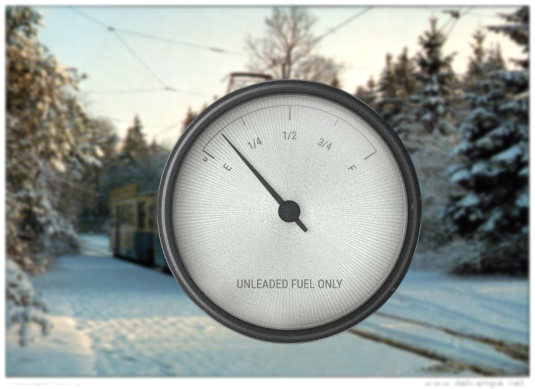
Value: value=0.125
